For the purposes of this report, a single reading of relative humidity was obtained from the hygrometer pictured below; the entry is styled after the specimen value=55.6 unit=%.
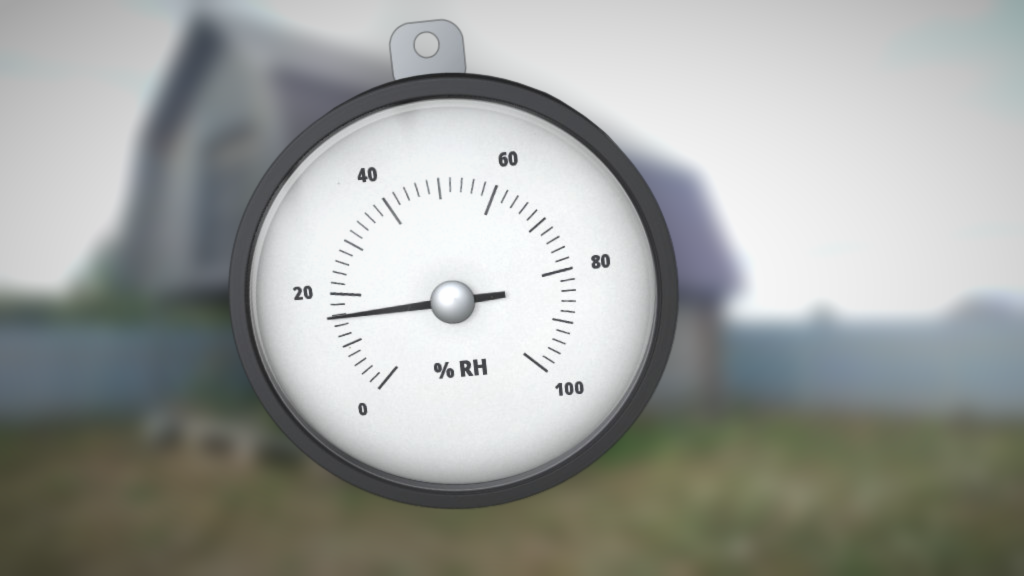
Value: value=16 unit=%
